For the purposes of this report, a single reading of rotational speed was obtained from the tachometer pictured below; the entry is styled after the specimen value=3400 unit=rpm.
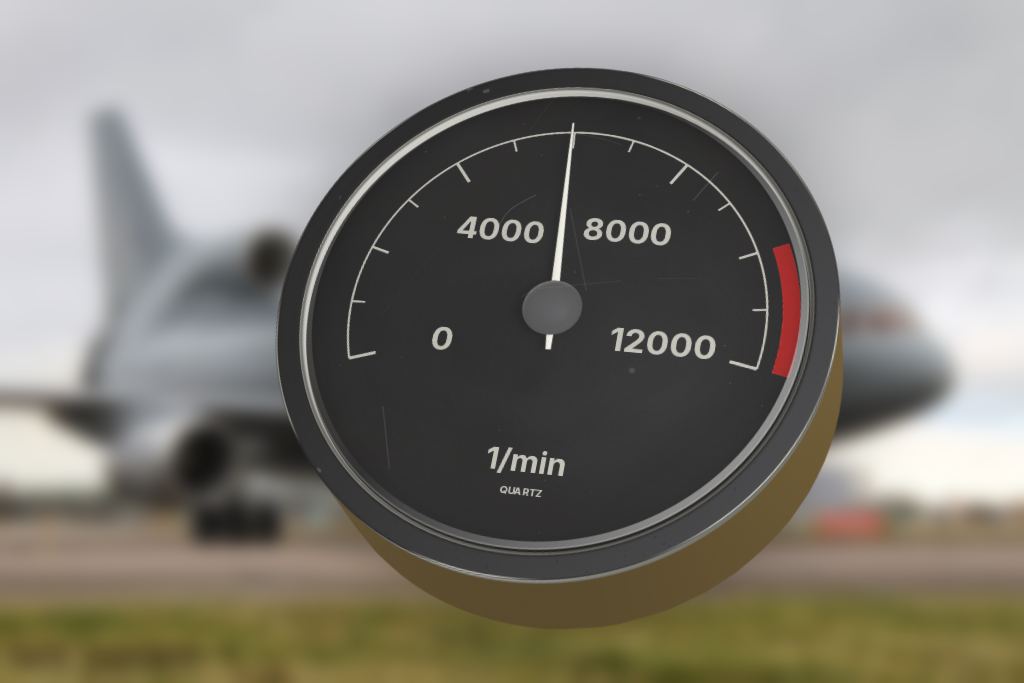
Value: value=6000 unit=rpm
